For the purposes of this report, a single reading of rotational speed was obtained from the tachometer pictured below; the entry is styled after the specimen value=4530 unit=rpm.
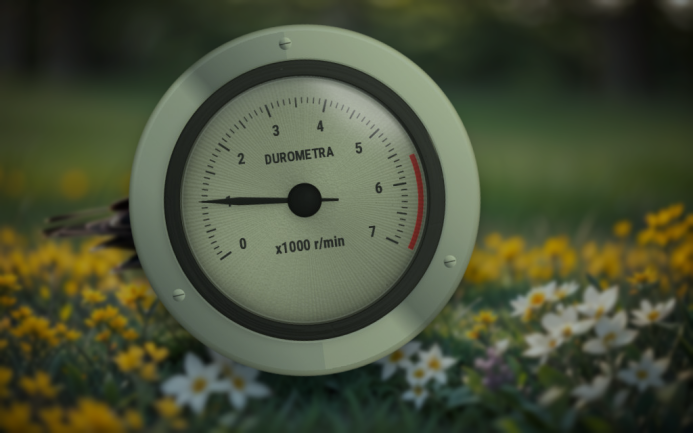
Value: value=1000 unit=rpm
